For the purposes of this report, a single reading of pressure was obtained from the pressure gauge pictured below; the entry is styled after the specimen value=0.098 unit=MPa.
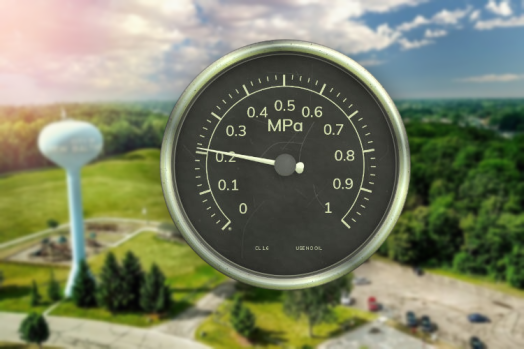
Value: value=0.21 unit=MPa
